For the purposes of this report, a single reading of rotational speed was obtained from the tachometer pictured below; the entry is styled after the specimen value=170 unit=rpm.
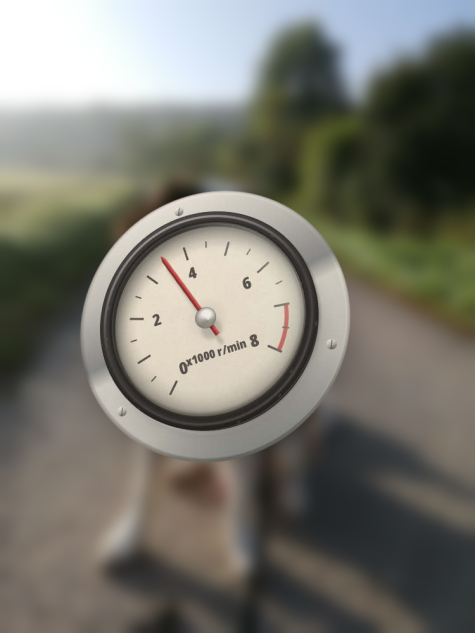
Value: value=3500 unit=rpm
